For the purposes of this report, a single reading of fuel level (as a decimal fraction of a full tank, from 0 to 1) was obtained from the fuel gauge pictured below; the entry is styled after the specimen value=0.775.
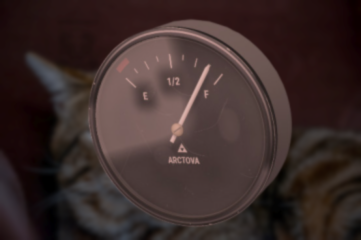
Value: value=0.875
